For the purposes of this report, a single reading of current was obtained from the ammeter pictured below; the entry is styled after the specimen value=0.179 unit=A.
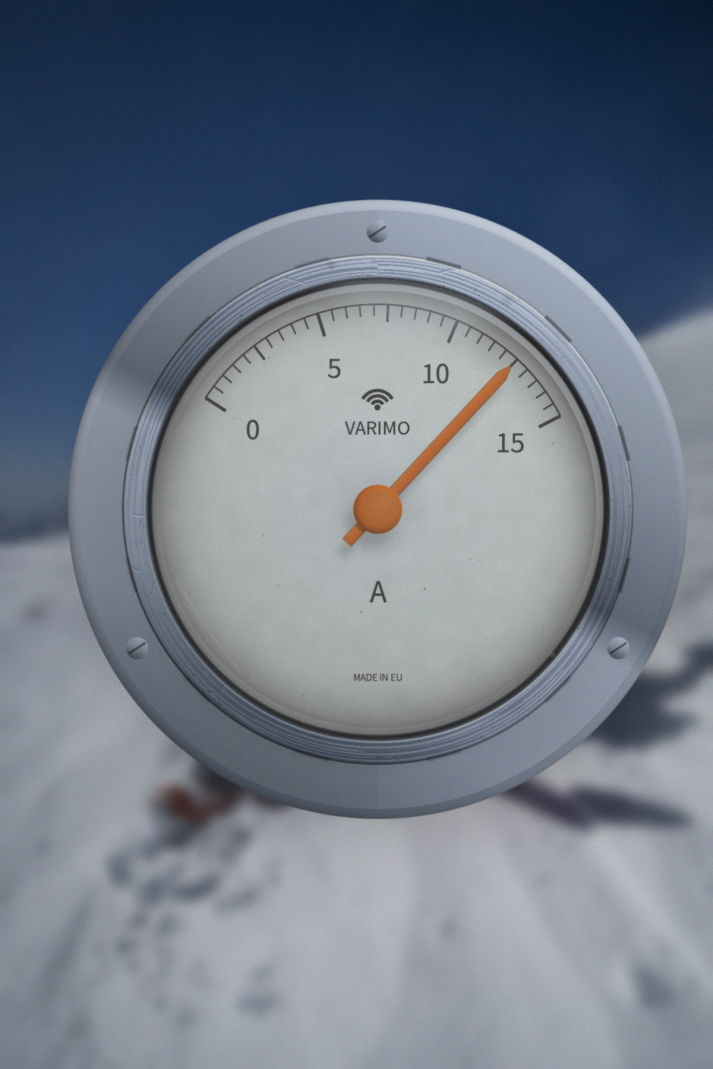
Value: value=12.5 unit=A
